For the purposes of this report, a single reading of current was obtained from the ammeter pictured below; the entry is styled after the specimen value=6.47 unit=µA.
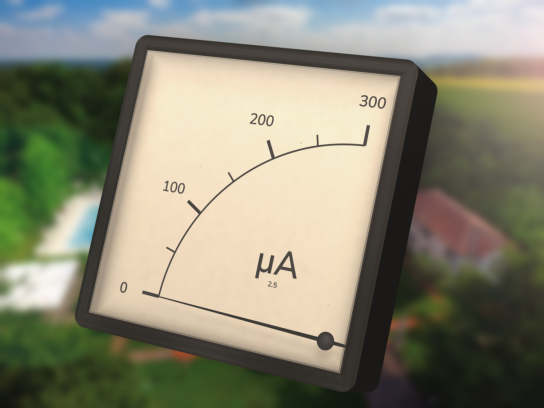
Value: value=0 unit=µA
